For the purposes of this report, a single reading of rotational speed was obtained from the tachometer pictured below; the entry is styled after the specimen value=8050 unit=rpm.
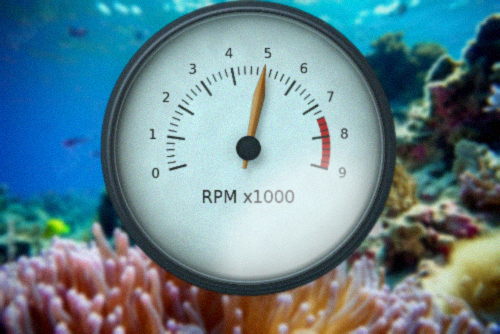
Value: value=5000 unit=rpm
